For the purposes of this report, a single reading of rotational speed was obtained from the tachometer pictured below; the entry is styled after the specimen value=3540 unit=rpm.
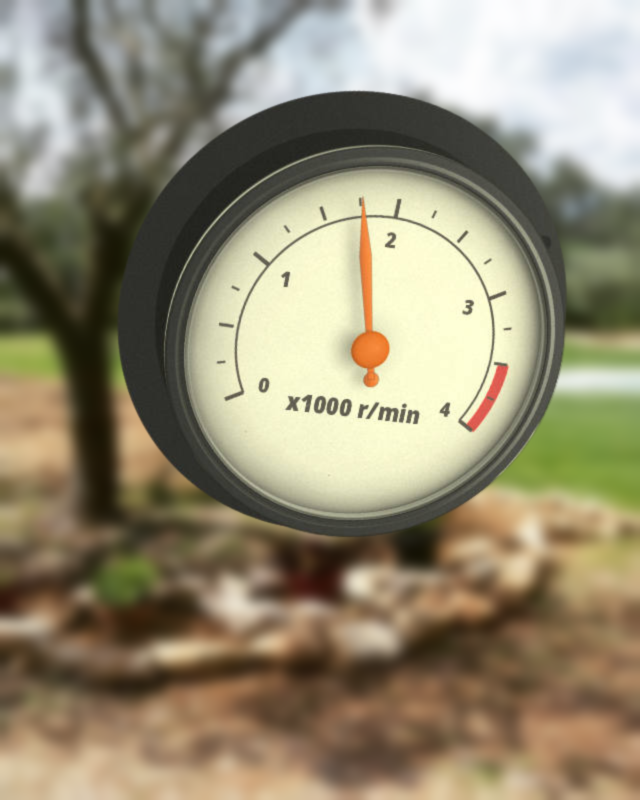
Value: value=1750 unit=rpm
